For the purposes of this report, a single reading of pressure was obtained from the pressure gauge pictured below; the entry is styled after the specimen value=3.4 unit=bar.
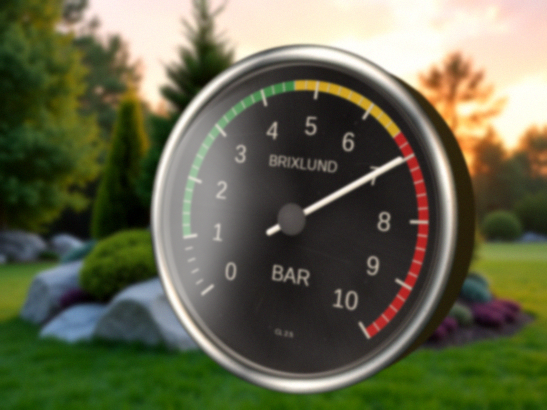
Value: value=7 unit=bar
